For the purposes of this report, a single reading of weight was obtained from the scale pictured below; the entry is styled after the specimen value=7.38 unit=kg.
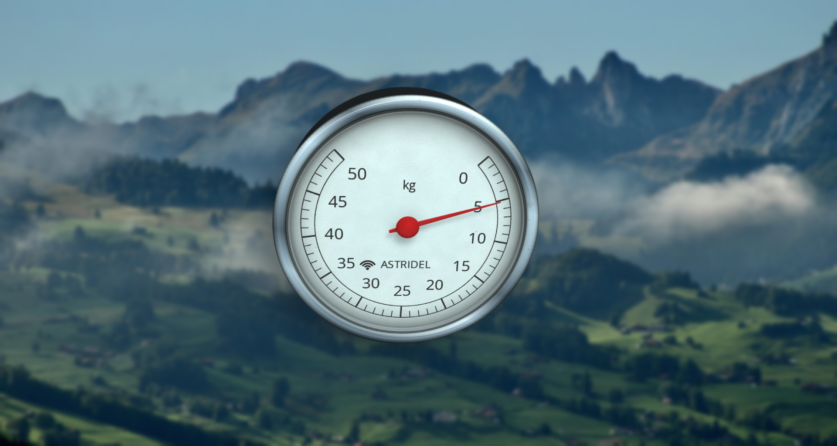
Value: value=5 unit=kg
